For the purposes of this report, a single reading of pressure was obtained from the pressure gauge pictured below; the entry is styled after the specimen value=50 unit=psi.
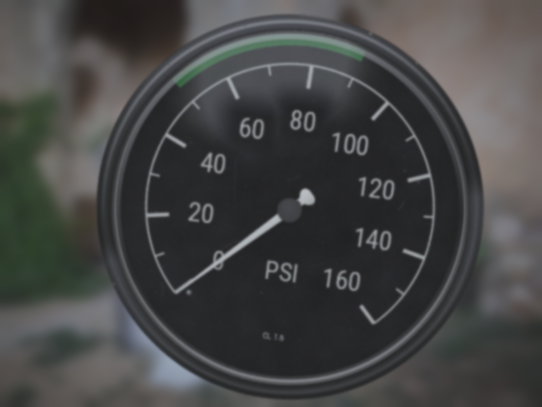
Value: value=0 unit=psi
